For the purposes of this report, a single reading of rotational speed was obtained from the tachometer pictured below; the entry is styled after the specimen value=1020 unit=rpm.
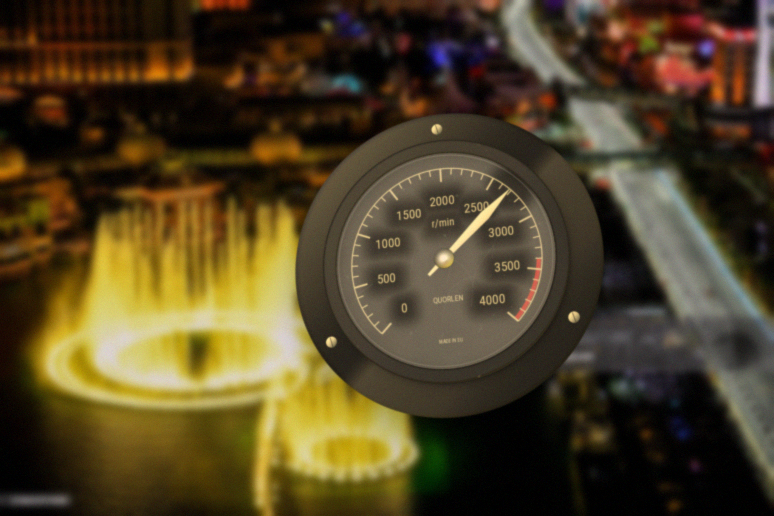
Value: value=2700 unit=rpm
